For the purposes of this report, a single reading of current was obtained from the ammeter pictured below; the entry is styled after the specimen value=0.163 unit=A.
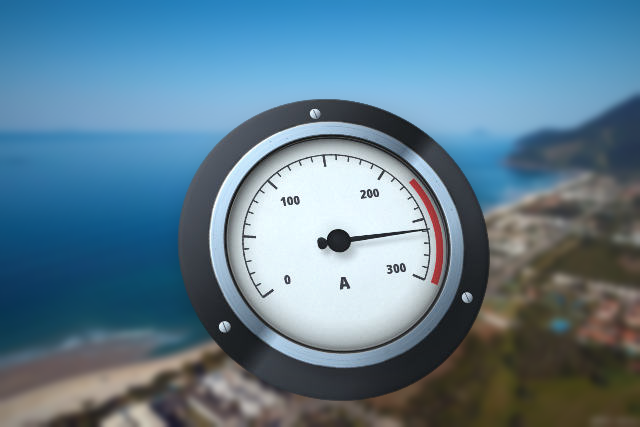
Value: value=260 unit=A
